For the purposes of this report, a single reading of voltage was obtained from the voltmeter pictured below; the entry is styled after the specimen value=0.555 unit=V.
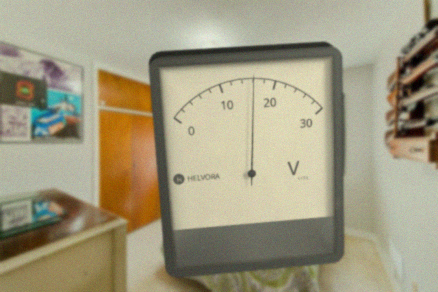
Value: value=16 unit=V
